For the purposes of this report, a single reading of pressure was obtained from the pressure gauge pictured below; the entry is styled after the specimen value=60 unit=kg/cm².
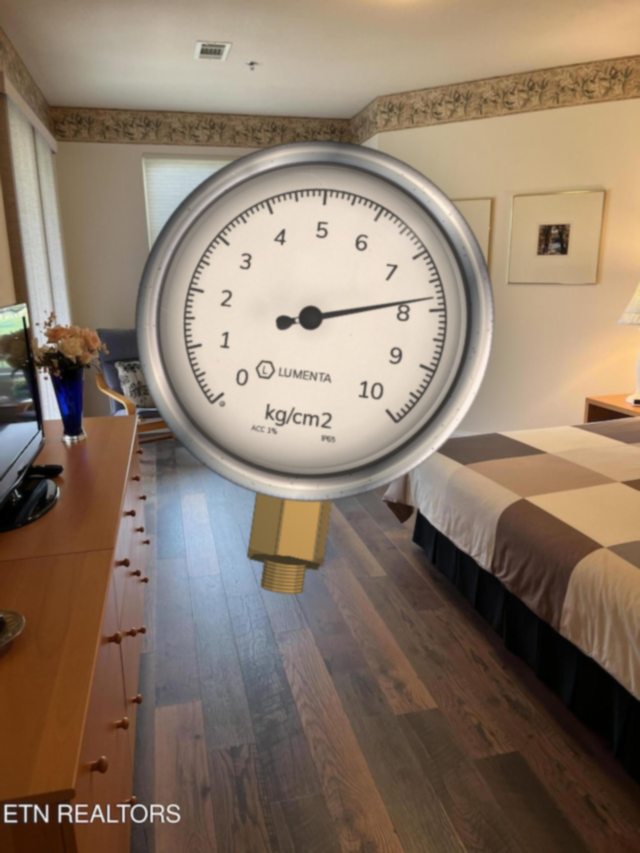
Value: value=7.8 unit=kg/cm²
